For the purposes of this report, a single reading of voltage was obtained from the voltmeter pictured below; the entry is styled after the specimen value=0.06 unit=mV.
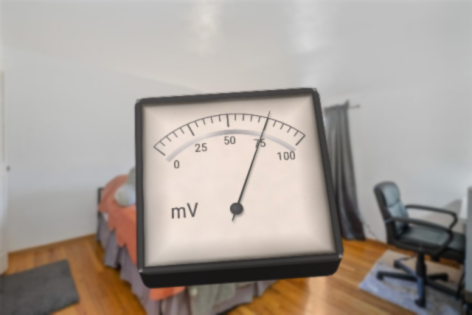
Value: value=75 unit=mV
